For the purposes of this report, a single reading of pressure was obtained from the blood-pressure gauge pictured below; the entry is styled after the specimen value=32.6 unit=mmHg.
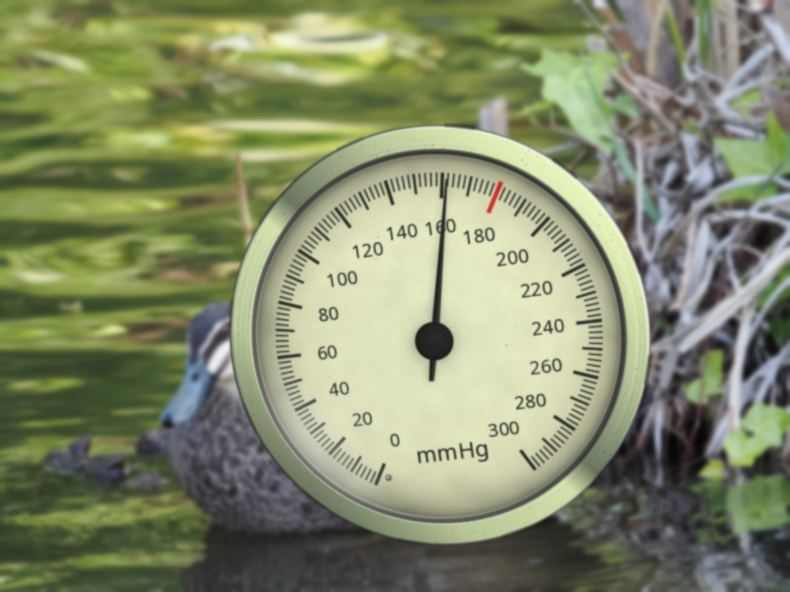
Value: value=162 unit=mmHg
